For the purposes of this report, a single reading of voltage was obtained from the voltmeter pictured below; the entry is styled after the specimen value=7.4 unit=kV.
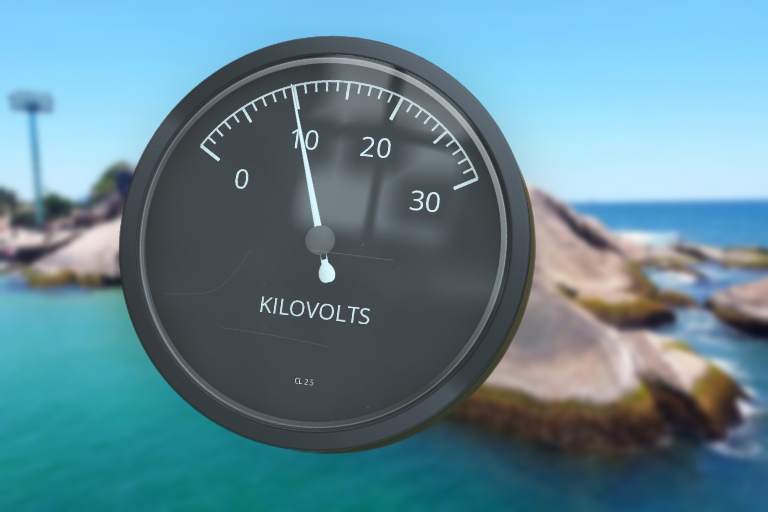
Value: value=10 unit=kV
